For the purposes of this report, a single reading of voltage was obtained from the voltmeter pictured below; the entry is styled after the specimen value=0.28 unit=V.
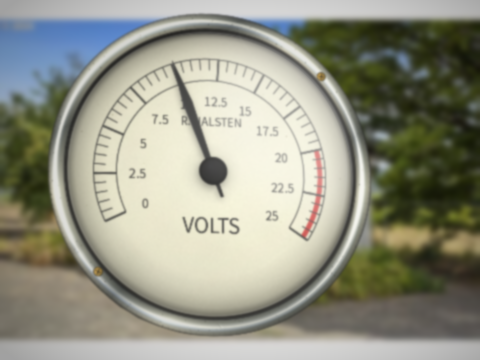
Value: value=10 unit=V
